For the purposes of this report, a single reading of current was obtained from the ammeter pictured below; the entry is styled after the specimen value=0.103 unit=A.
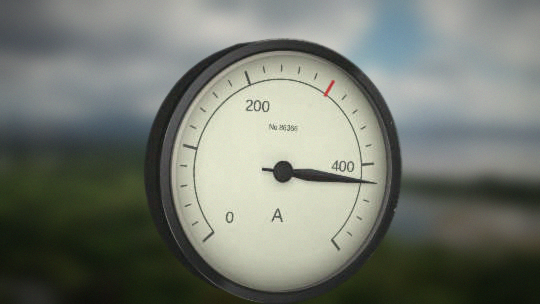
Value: value=420 unit=A
